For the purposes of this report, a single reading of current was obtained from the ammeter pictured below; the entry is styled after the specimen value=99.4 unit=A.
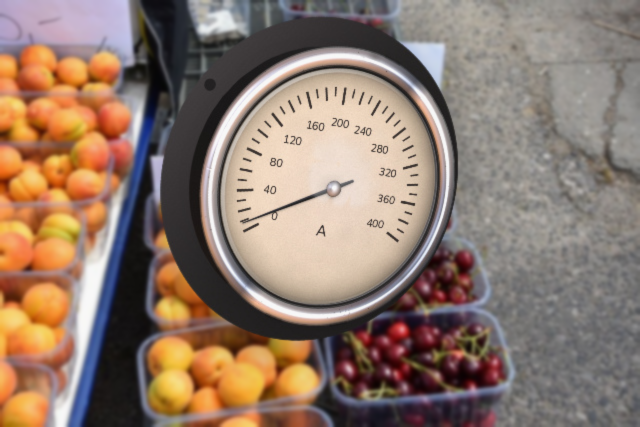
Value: value=10 unit=A
